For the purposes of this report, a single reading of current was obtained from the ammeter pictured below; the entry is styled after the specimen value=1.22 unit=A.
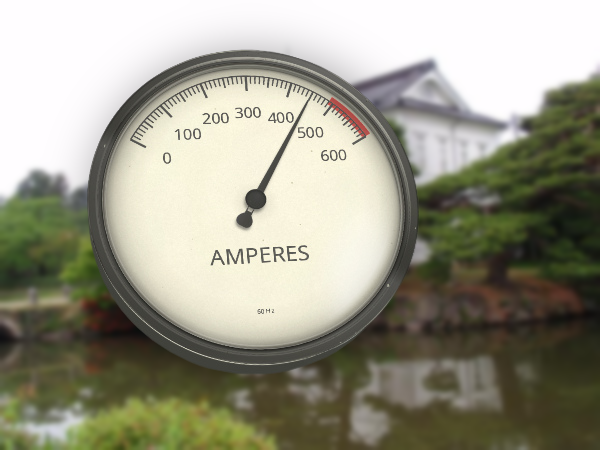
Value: value=450 unit=A
